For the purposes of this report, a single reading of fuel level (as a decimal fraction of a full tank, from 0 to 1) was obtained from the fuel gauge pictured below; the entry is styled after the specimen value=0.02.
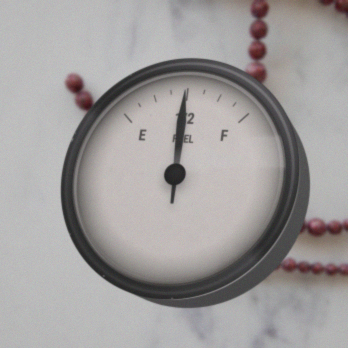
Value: value=0.5
